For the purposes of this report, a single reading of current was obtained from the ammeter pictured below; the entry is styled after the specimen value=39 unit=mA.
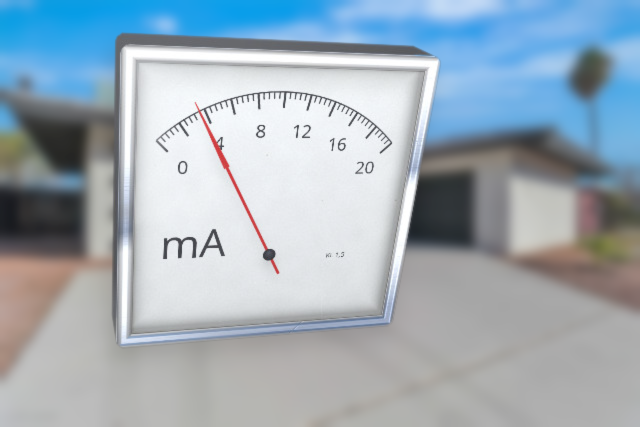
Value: value=3.6 unit=mA
